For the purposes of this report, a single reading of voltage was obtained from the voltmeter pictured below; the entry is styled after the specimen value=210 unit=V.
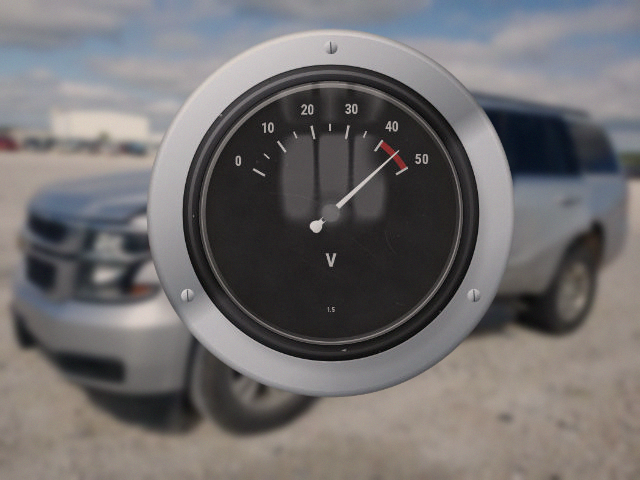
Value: value=45 unit=V
